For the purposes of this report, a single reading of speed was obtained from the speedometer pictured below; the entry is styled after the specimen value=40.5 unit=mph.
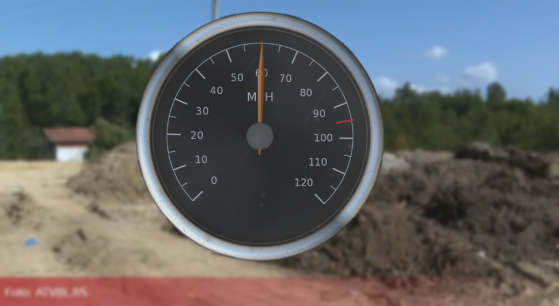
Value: value=60 unit=mph
